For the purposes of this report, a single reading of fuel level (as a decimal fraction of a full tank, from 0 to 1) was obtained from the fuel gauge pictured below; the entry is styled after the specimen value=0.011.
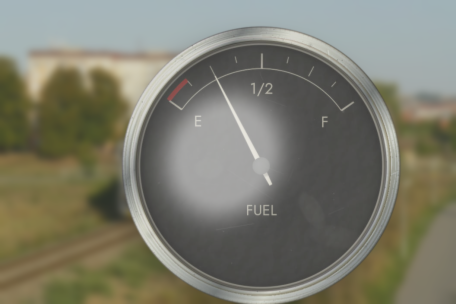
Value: value=0.25
